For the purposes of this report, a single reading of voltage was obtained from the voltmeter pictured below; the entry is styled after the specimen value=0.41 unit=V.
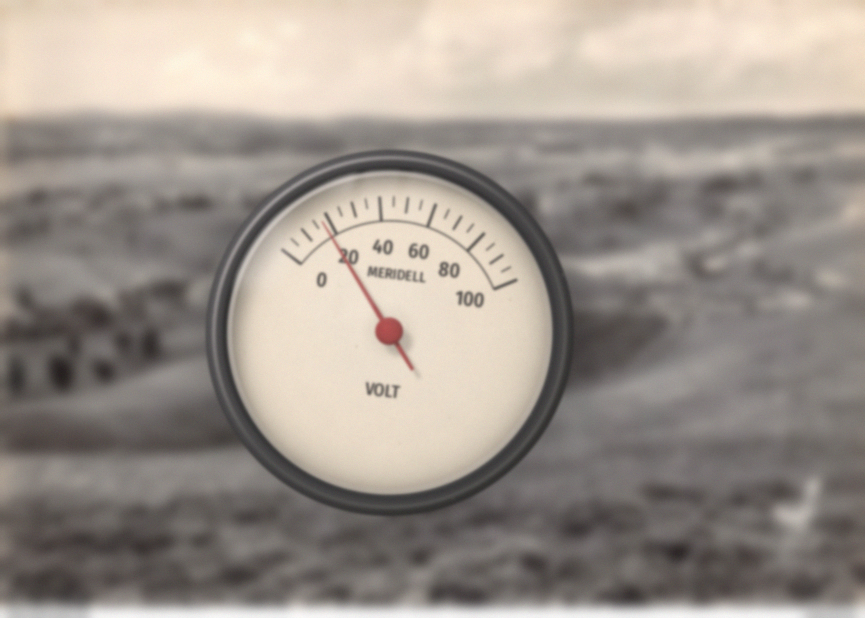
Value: value=17.5 unit=V
